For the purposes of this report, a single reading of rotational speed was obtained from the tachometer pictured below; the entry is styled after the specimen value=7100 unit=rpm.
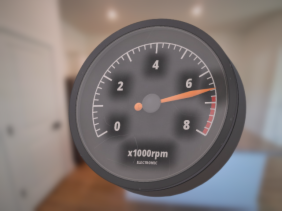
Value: value=6600 unit=rpm
